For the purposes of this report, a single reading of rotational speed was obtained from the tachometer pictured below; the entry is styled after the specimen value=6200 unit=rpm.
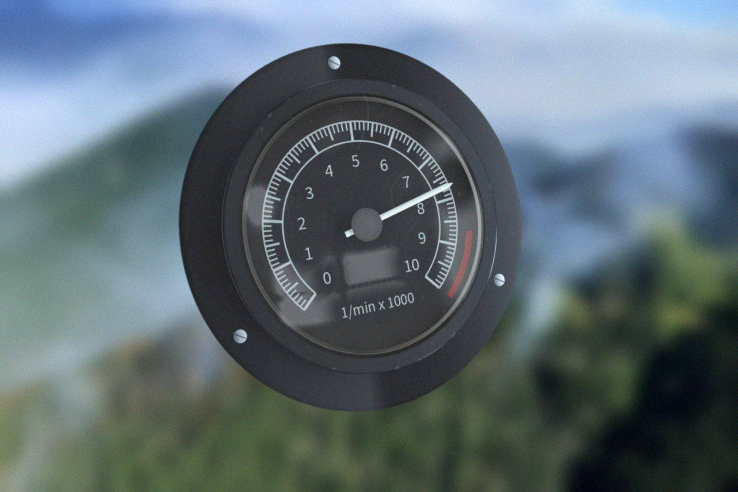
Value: value=7700 unit=rpm
